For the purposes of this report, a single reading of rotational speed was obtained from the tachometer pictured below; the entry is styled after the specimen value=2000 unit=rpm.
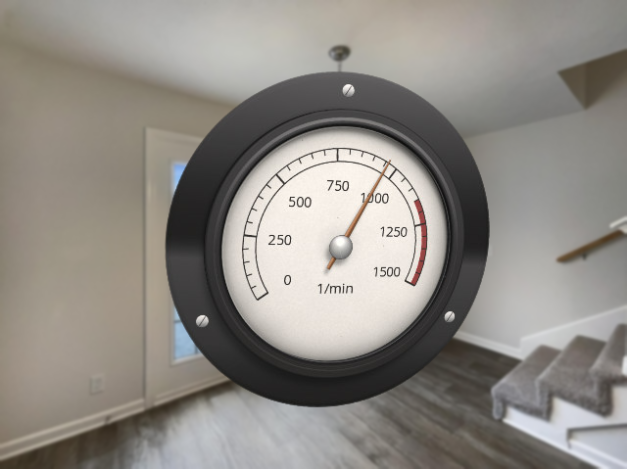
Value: value=950 unit=rpm
